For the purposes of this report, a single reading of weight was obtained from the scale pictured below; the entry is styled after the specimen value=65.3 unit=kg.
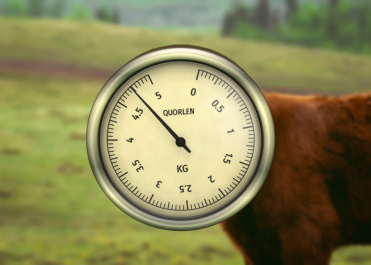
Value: value=4.75 unit=kg
